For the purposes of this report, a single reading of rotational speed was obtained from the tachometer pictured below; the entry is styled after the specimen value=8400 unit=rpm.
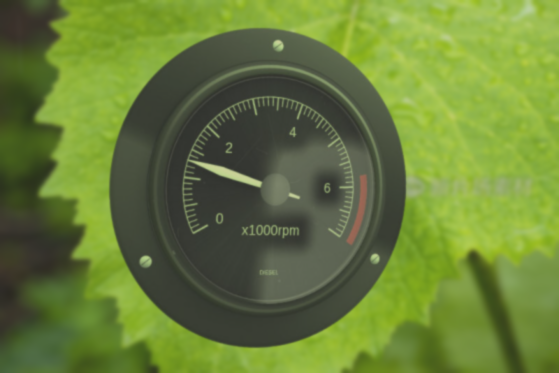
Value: value=1300 unit=rpm
